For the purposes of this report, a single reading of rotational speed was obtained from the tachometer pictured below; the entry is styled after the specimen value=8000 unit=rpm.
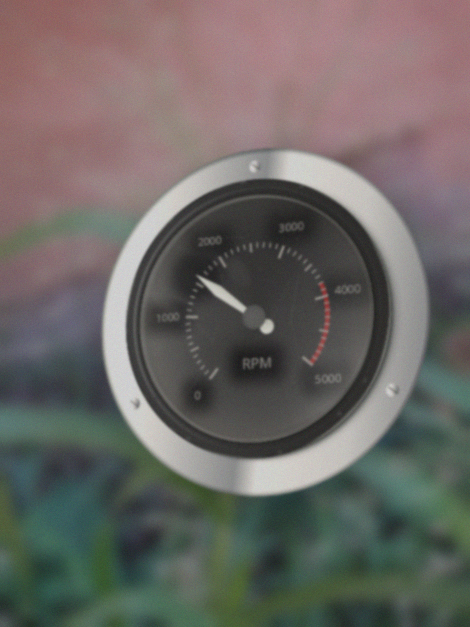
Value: value=1600 unit=rpm
